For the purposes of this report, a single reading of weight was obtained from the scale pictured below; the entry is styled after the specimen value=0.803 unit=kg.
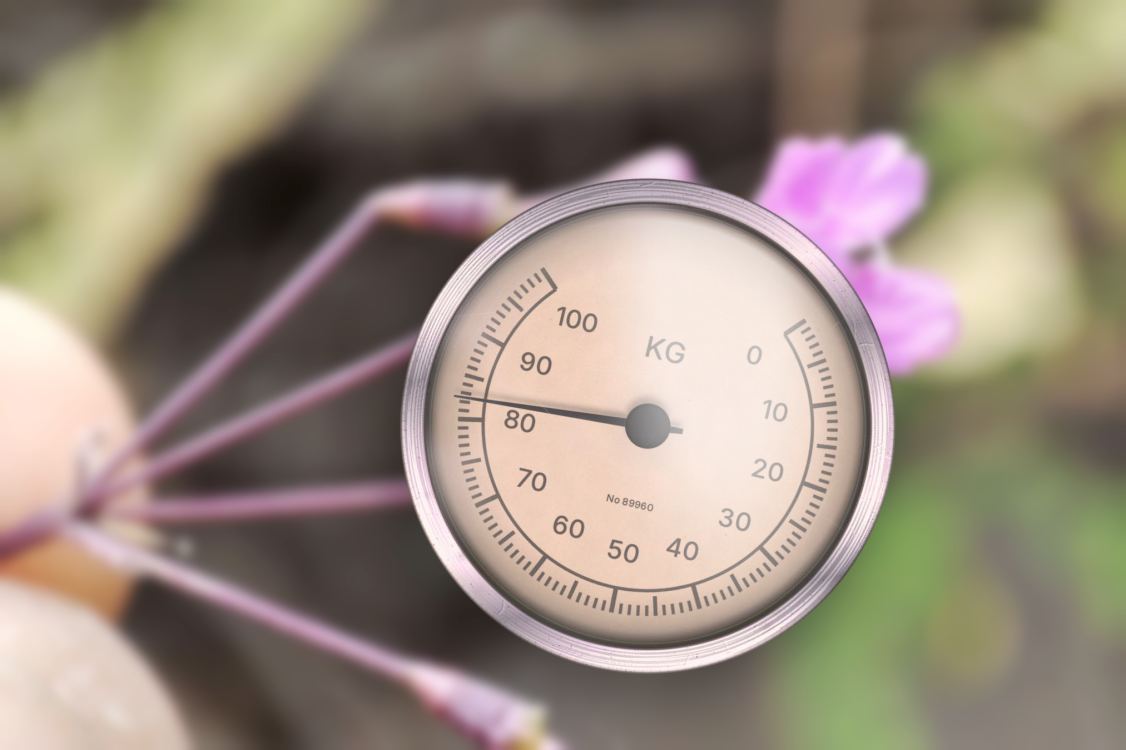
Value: value=82.5 unit=kg
